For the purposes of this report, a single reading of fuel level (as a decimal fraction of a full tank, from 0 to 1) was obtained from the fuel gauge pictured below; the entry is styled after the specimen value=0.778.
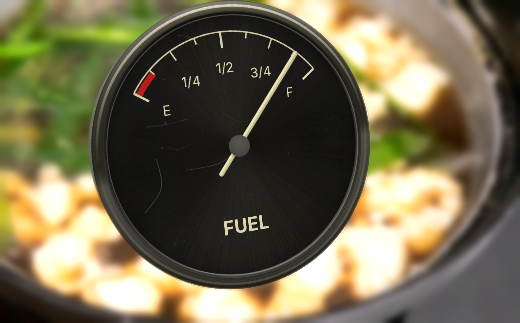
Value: value=0.875
